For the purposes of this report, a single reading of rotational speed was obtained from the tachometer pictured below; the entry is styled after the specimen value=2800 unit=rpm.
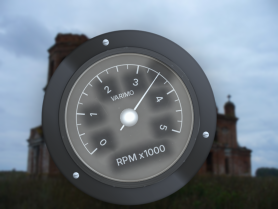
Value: value=3500 unit=rpm
